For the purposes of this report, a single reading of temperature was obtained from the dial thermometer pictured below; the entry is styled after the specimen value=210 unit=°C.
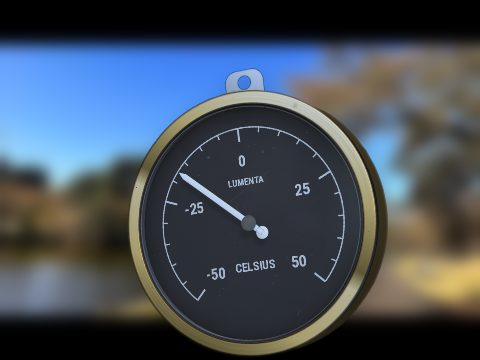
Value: value=-17.5 unit=°C
